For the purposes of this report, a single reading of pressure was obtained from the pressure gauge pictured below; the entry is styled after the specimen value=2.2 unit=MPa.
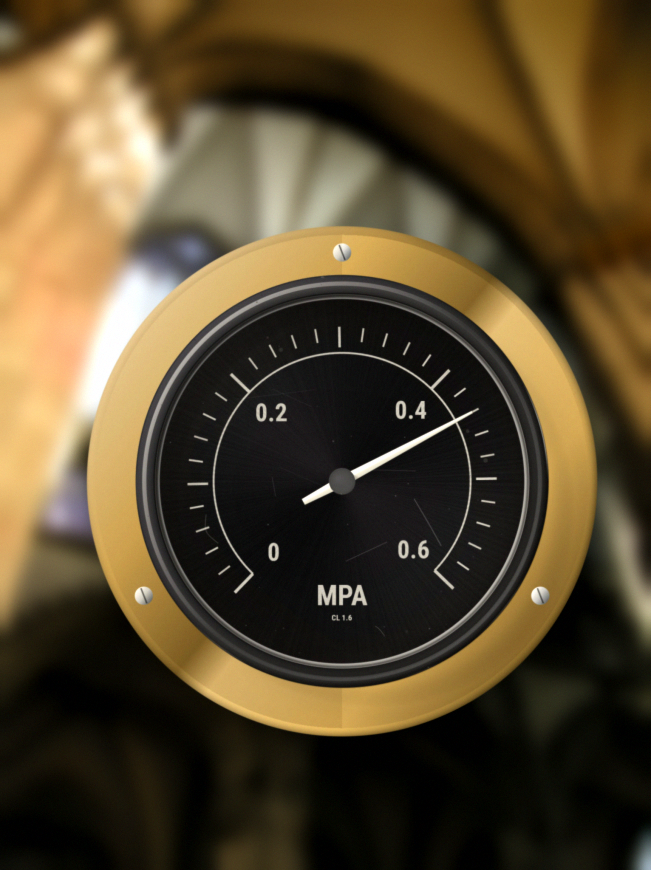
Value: value=0.44 unit=MPa
